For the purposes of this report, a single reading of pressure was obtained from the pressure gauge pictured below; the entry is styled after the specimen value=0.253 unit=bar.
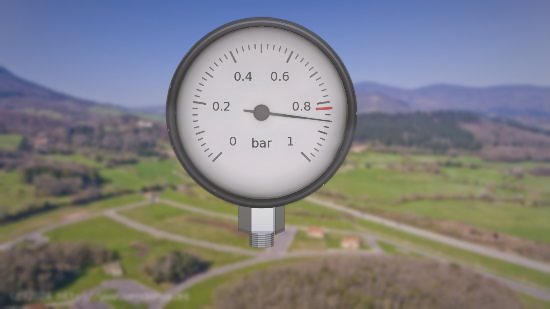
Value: value=0.86 unit=bar
